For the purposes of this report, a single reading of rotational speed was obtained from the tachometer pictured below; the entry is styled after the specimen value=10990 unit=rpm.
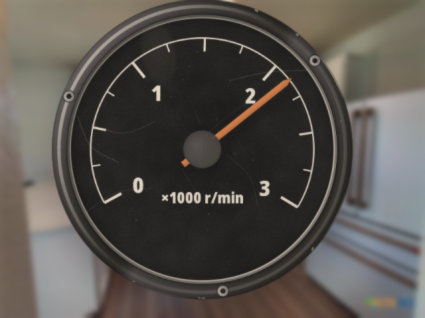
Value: value=2125 unit=rpm
